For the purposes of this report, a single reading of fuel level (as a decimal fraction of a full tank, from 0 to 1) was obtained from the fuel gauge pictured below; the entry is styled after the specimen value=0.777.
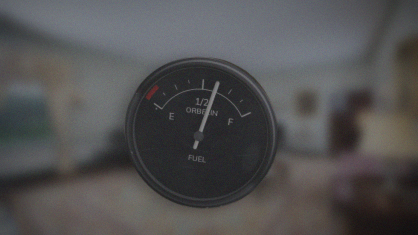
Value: value=0.625
